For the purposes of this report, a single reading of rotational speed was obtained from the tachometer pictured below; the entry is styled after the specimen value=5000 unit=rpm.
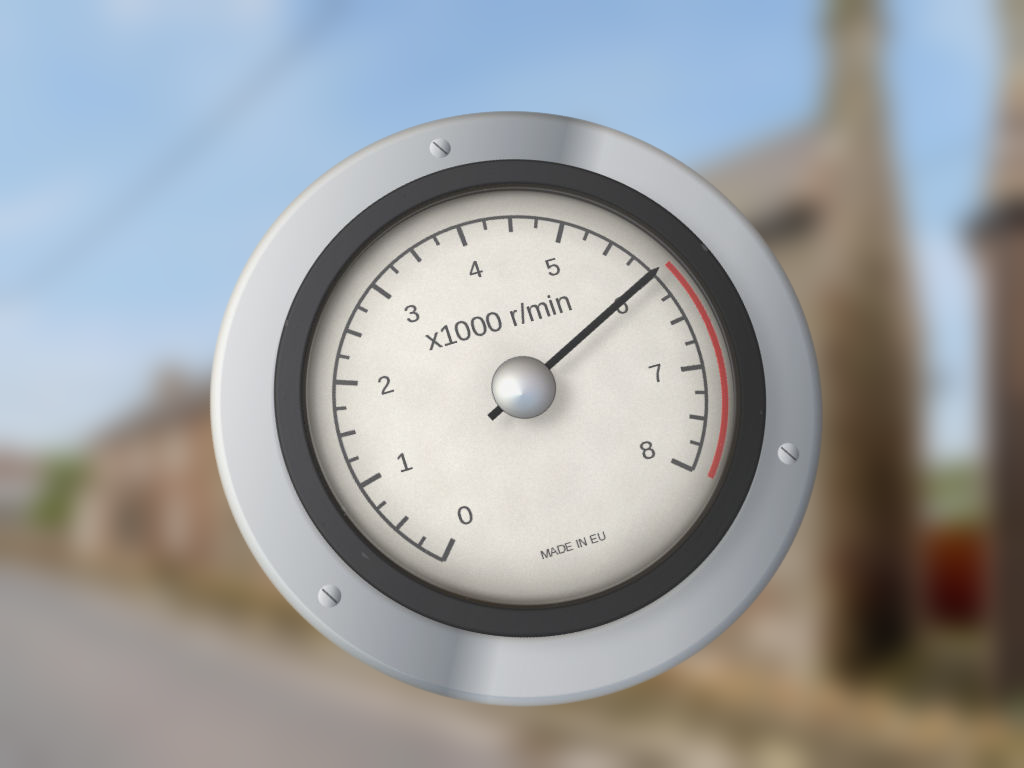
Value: value=6000 unit=rpm
